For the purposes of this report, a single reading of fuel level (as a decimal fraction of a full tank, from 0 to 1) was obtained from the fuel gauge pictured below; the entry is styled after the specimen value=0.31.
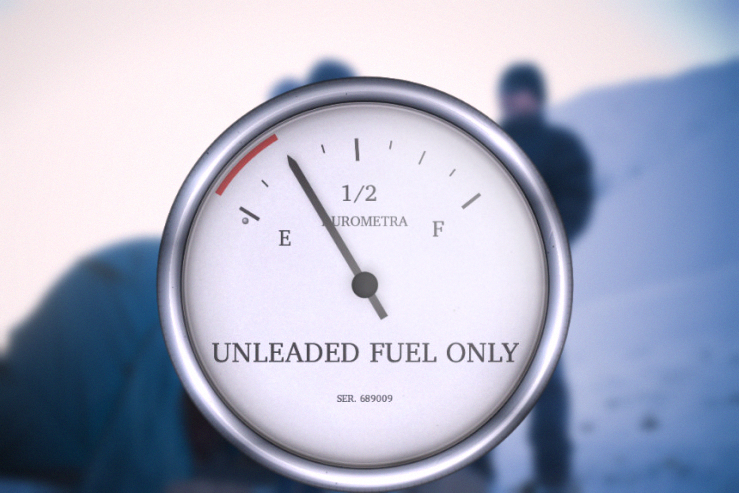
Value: value=0.25
